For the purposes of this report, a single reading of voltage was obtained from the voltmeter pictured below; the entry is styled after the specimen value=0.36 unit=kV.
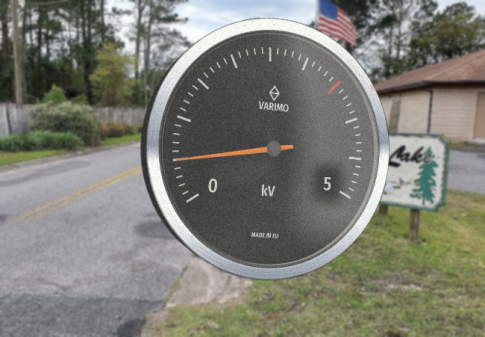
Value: value=0.5 unit=kV
